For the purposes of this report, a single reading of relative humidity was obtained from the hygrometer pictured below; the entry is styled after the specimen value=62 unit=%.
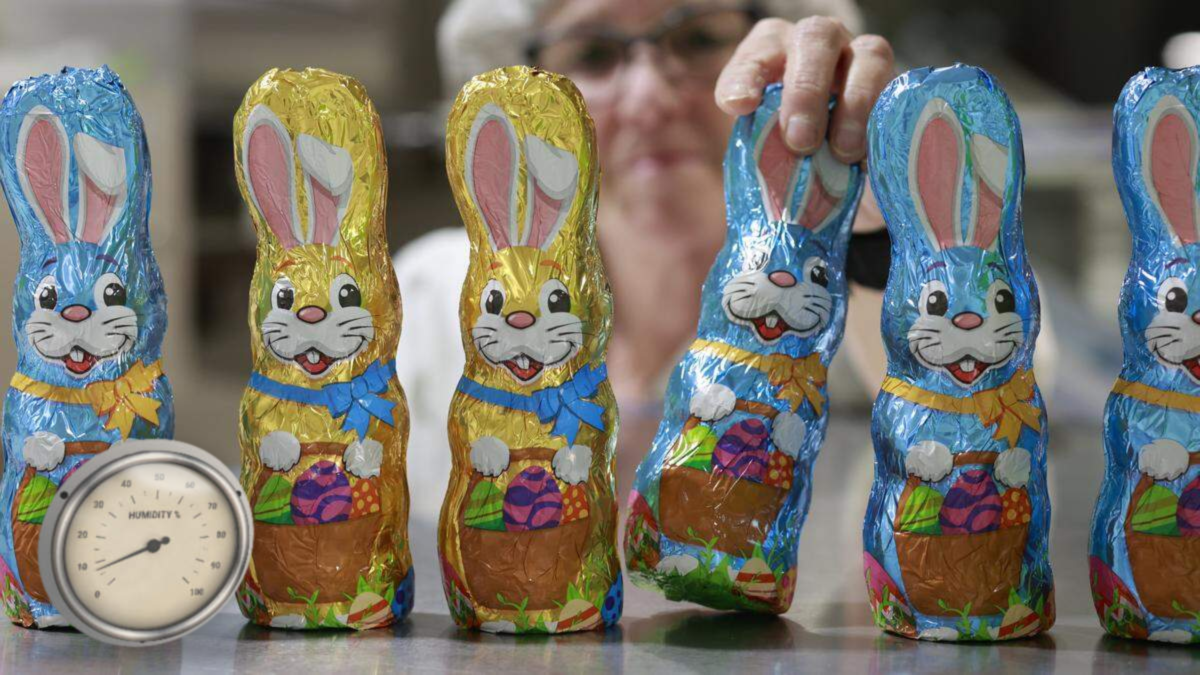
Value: value=7.5 unit=%
